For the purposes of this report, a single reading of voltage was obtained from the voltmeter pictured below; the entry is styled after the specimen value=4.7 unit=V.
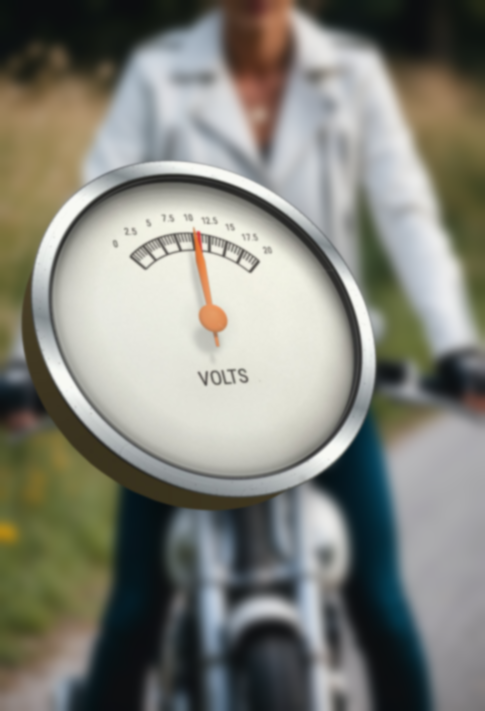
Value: value=10 unit=V
